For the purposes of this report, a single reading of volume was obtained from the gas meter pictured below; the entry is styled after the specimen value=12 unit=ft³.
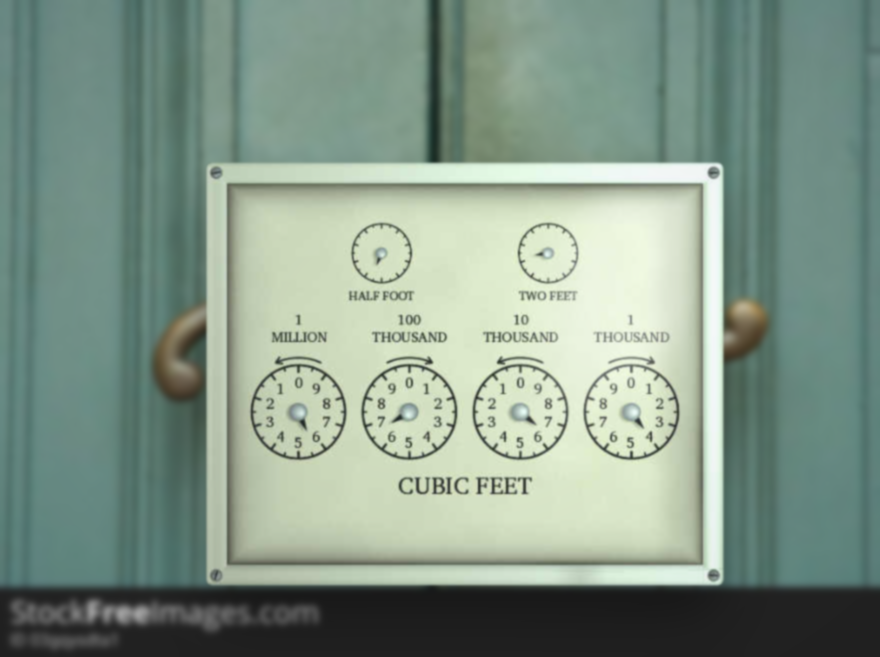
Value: value=566400 unit=ft³
